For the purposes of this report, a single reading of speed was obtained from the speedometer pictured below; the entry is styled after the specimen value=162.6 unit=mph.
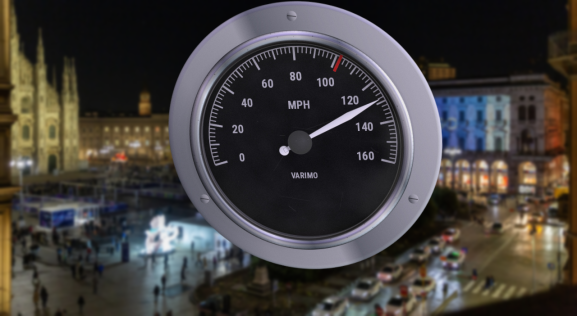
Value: value=128 unit=mph
